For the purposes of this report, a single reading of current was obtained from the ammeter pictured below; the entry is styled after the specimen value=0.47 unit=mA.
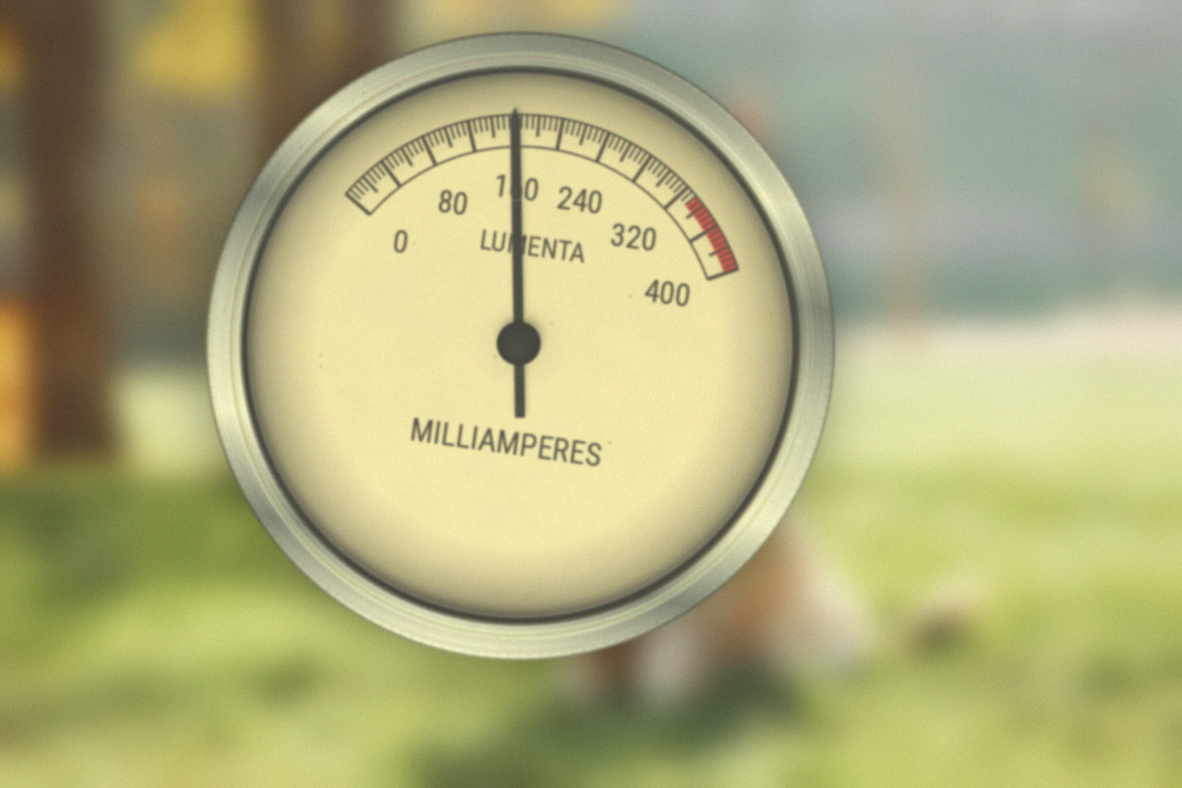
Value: value=160 unit=mA
